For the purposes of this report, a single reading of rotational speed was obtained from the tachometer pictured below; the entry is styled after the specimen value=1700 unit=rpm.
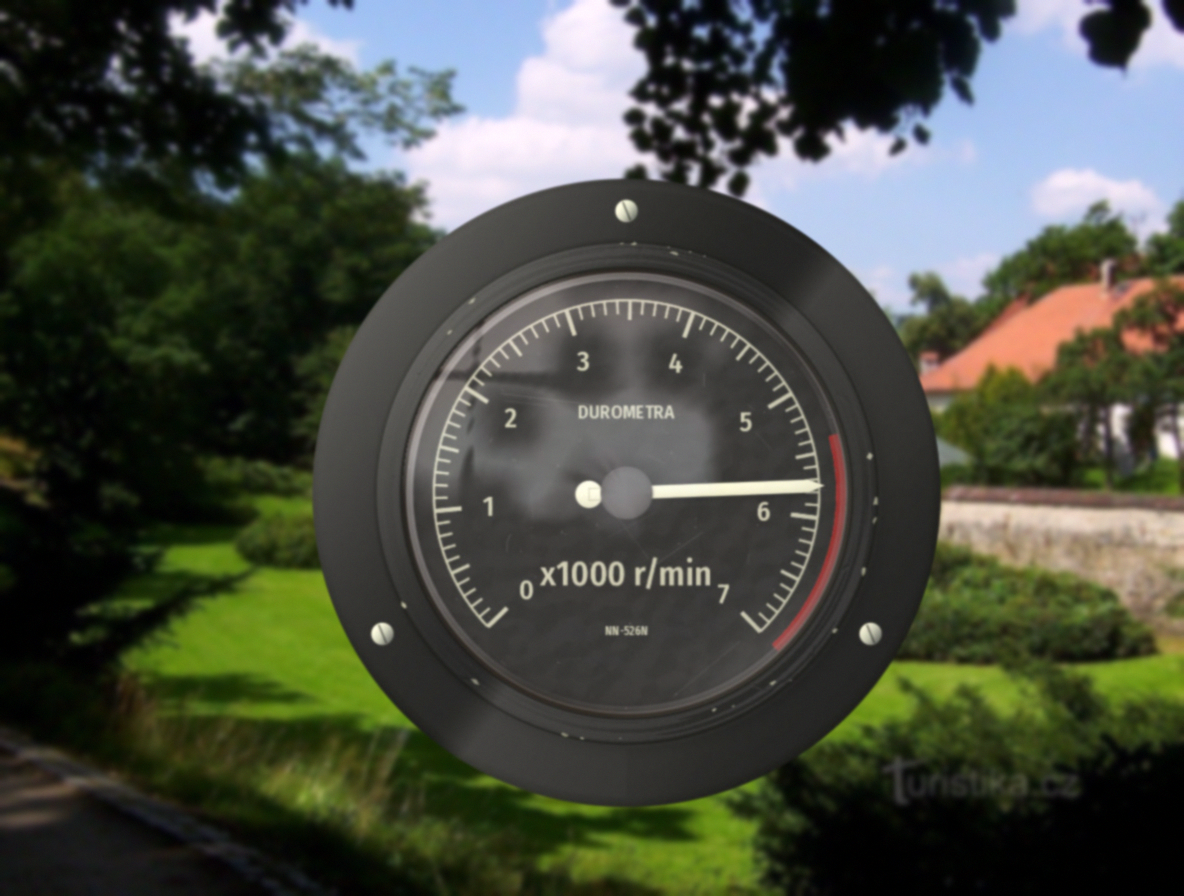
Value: value=5750 unit=rpm
